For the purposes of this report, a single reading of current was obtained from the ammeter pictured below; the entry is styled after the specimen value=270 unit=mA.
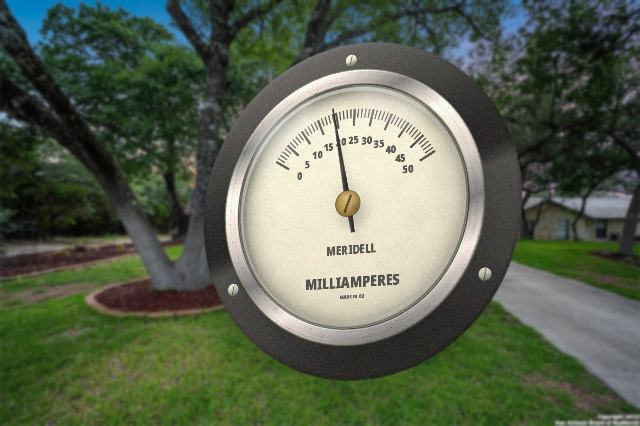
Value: value=20 unit=mA
